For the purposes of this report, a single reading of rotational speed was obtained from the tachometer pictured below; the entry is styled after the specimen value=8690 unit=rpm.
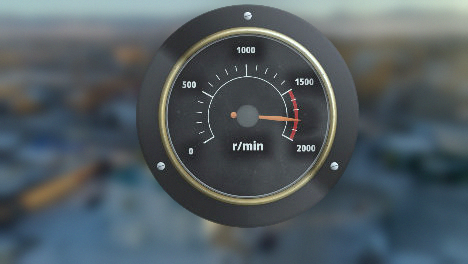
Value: value=1800 unit=rpm
